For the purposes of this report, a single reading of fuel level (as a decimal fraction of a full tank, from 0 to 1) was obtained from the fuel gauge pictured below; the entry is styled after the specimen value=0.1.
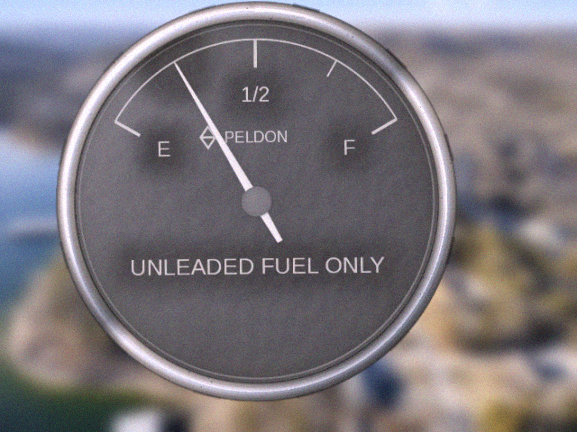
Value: value=0.25
